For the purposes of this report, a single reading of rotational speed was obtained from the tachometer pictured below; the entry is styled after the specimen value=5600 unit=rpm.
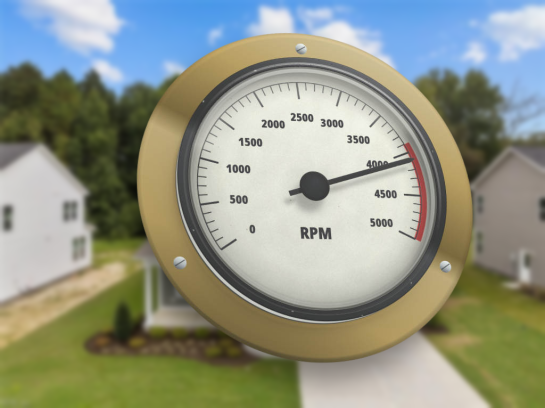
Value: value=4100 unit=rpm
